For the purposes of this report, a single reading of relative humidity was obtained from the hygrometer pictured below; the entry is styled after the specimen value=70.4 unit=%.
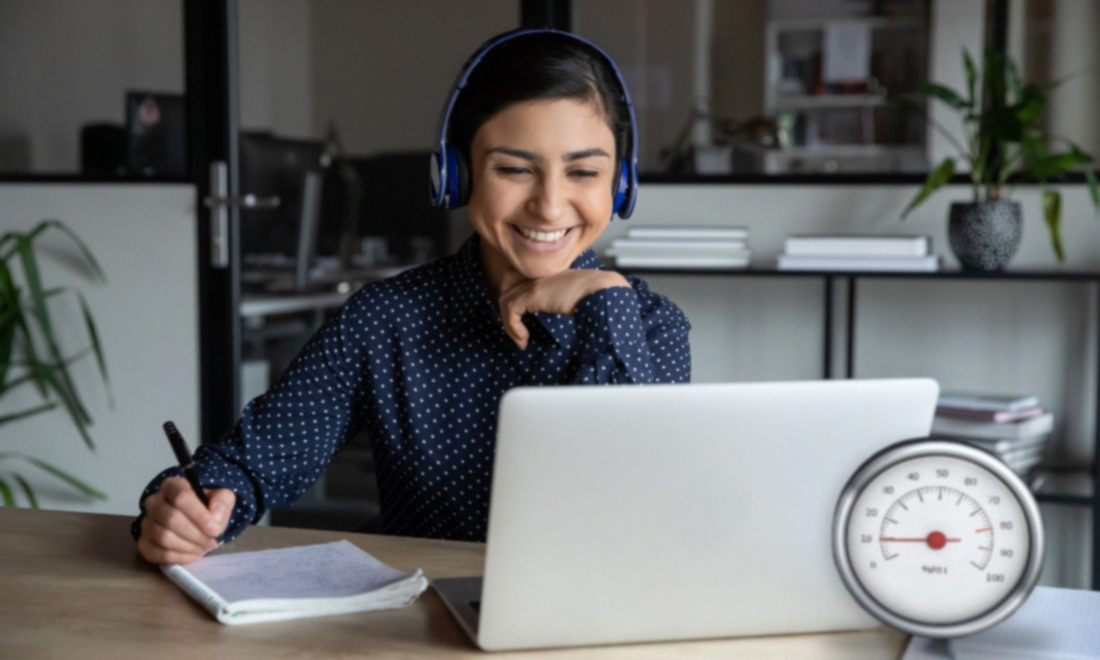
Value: value=10 unit=%
